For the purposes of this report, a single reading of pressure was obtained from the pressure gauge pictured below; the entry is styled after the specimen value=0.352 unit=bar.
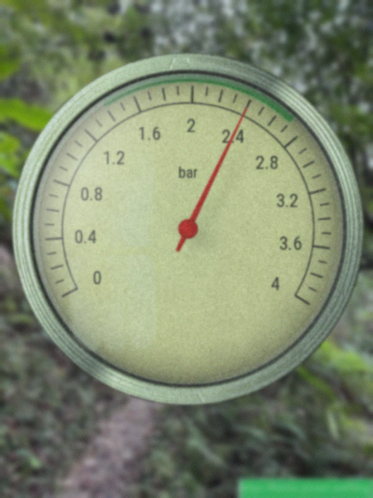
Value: value=2.4 unit=bar
